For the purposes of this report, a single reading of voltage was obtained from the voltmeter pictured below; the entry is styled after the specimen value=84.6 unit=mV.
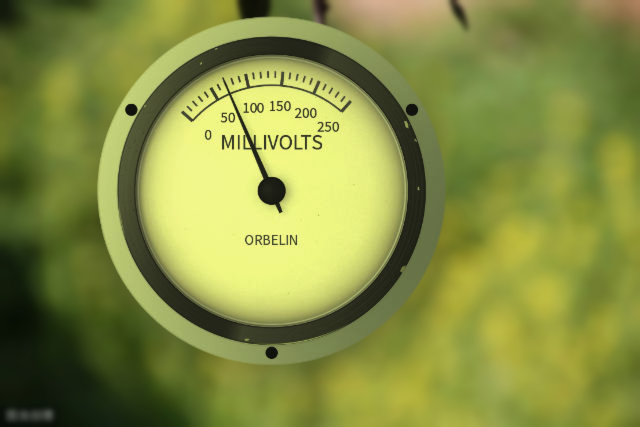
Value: value=70 unit=mV
